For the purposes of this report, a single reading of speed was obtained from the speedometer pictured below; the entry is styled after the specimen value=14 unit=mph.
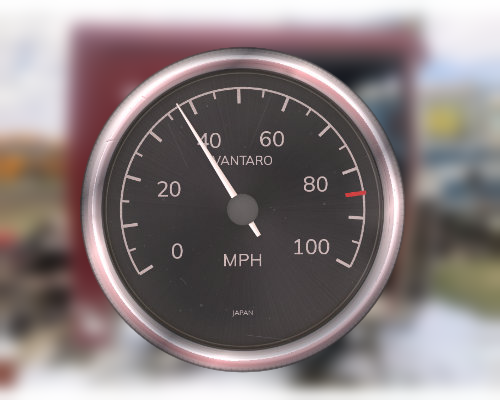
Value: value=37.5 unit=mph
